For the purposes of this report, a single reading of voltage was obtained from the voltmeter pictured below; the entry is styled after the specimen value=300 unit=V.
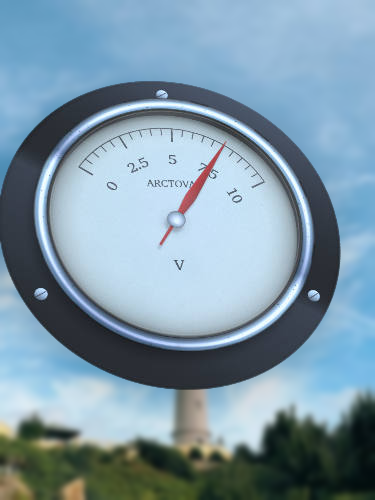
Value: value=7.5 unit=V
